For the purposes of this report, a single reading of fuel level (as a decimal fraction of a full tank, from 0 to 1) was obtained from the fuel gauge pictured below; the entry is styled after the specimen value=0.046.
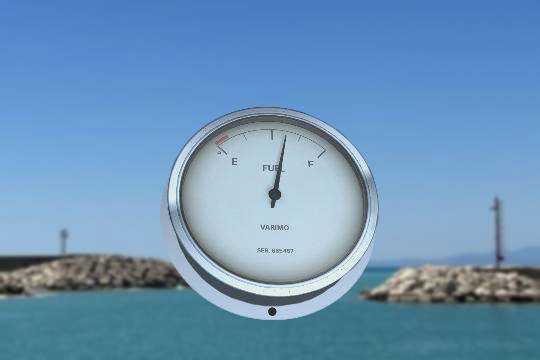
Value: value=0.625
